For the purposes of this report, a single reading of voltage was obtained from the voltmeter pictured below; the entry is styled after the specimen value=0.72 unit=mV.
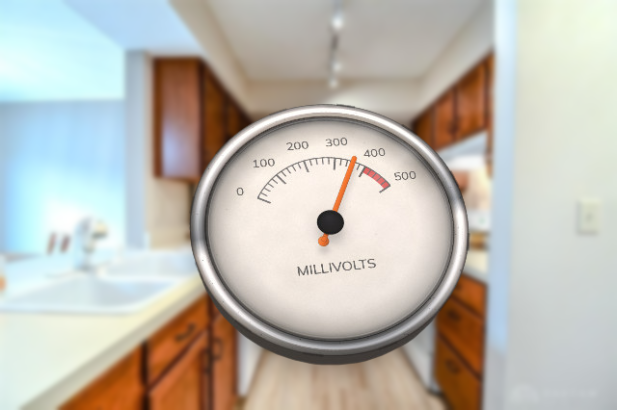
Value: value=360 unit=mV
